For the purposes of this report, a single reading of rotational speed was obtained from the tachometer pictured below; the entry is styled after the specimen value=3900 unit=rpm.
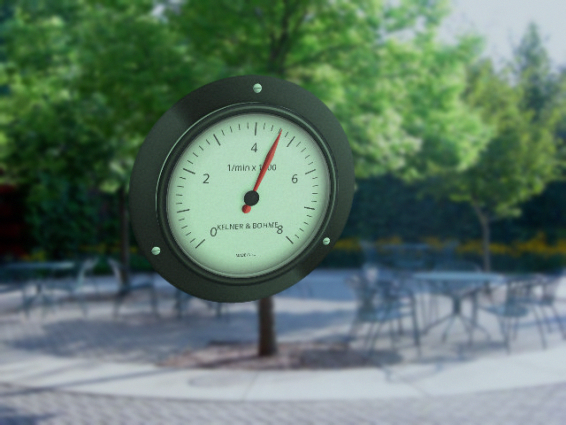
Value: value=4600 unit=rpm
